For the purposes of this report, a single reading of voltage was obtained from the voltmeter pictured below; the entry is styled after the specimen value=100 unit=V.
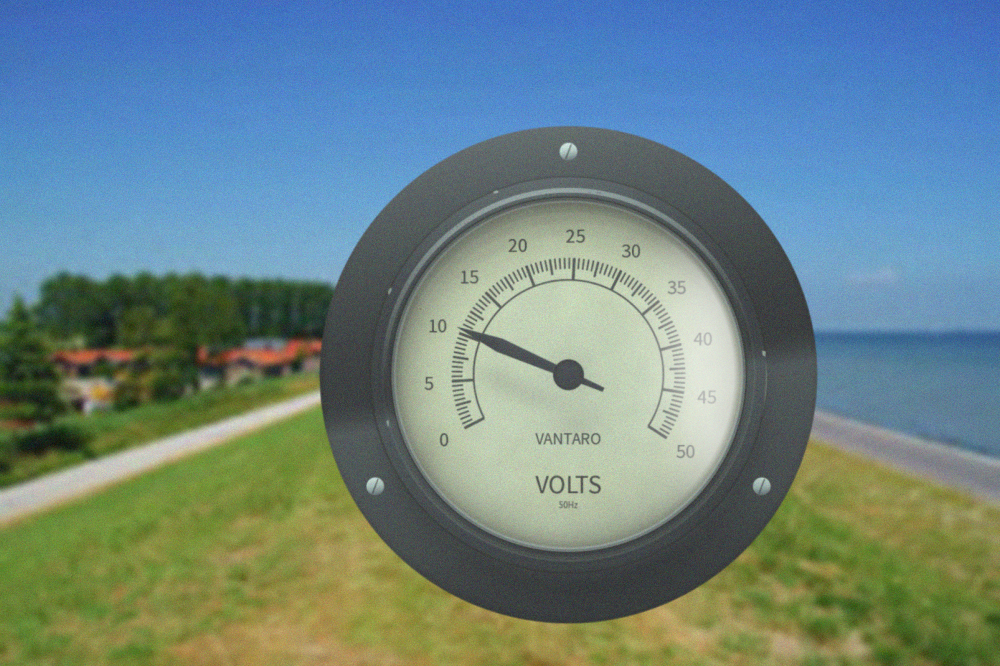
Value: value=10.5 unit=V
